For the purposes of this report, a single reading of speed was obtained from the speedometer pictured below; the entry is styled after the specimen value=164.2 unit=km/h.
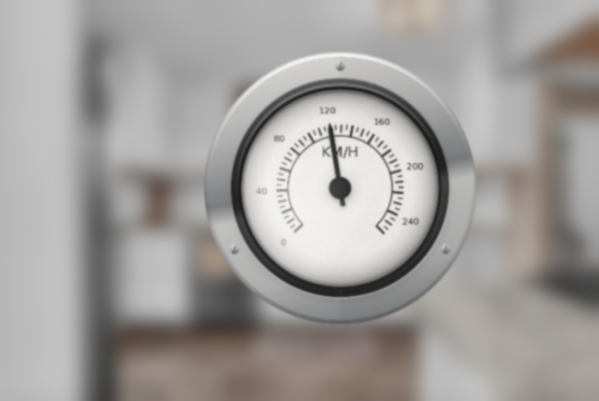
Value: value=120 unit=km/h
